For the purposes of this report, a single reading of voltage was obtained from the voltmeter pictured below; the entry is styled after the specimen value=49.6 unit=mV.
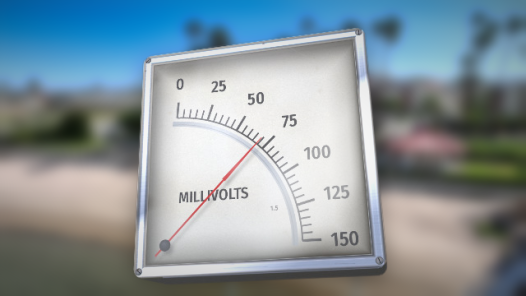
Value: value=70 unit=mV
